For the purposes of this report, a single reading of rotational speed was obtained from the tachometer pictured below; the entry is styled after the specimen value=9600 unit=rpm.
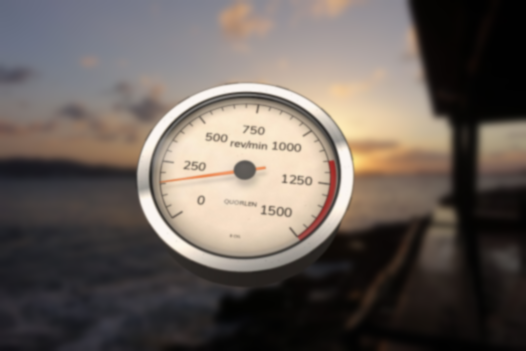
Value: value=150 unit=rpm
